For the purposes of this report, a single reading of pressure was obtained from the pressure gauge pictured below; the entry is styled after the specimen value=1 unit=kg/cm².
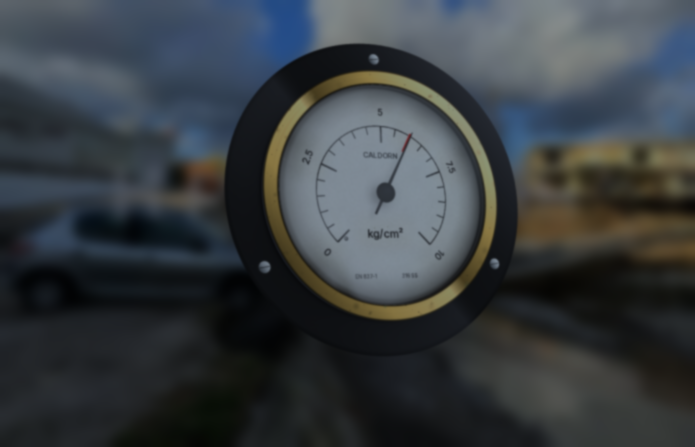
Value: value=6 unit=kg/cm²
